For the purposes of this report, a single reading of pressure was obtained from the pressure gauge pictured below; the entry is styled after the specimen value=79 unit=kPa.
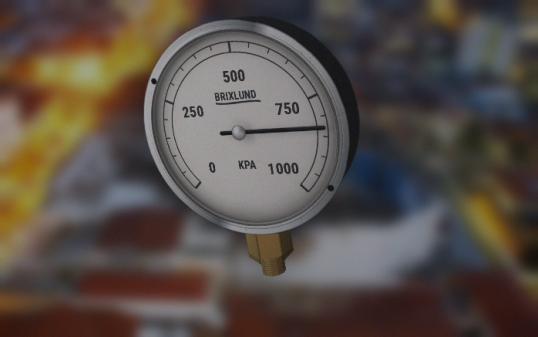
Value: value=825 unit=kPa
